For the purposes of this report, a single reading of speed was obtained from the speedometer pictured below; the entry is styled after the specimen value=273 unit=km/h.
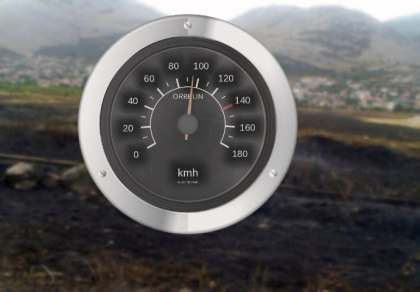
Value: value=95 unit=km/h
